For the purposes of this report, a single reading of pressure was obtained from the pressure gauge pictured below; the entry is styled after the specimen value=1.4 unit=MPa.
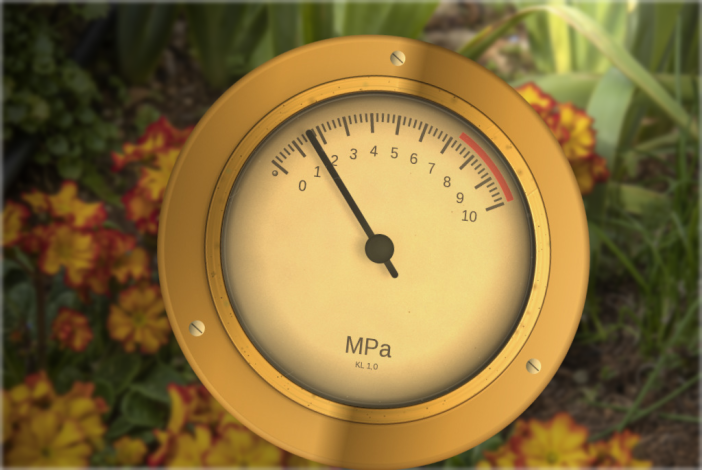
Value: value=1.6 unit=MPa
